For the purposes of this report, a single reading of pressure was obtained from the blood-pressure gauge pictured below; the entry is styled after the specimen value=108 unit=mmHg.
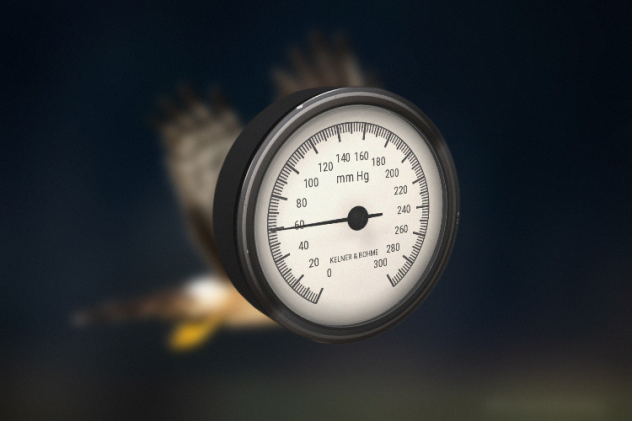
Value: value=60 unit=mmHg
